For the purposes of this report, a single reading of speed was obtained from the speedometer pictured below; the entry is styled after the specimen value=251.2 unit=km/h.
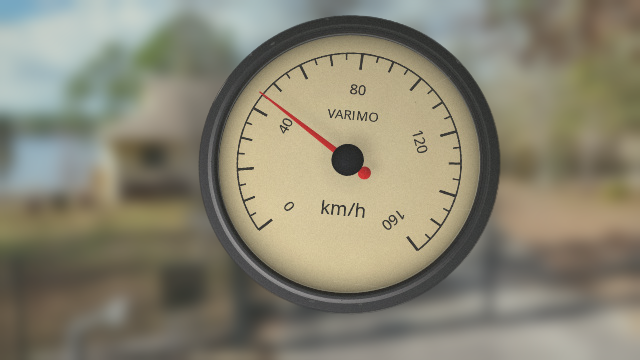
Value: value=45 unit=km/h
